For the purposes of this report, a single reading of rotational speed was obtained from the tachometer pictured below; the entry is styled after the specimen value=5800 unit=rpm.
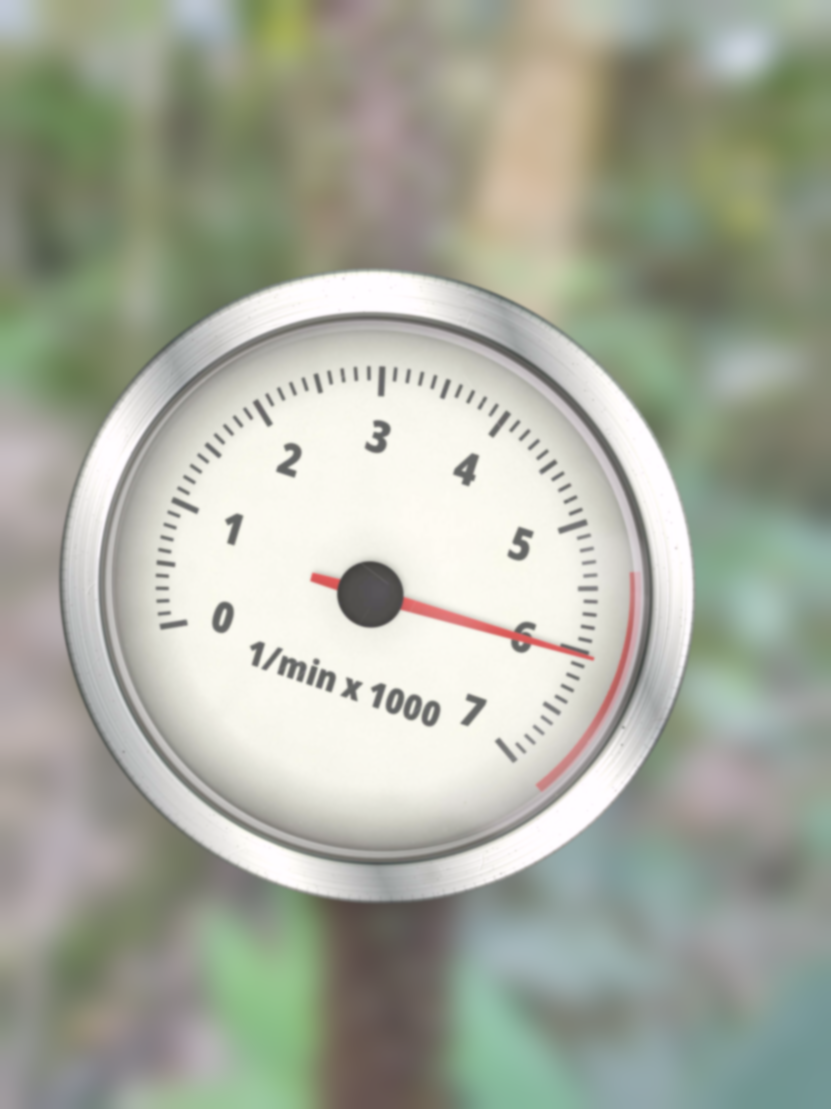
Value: value=6000 unit=rpm
